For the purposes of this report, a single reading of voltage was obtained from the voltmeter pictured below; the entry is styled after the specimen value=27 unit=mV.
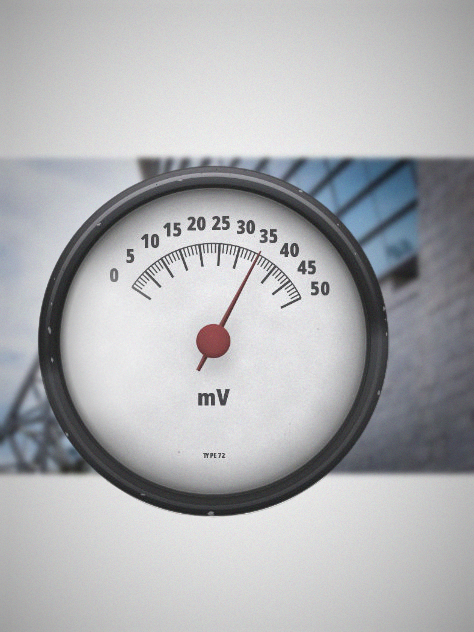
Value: value=35 unit=mV
